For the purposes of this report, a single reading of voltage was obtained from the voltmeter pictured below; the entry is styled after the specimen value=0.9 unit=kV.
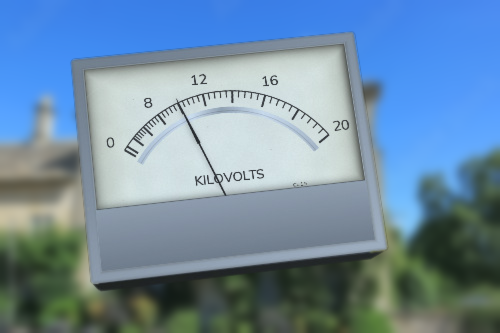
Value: value=10 unit=kV
